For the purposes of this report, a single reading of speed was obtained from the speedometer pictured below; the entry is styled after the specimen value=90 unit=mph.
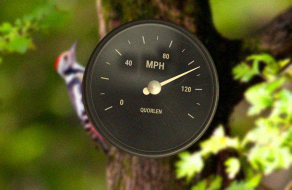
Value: value=105 unit=mph
